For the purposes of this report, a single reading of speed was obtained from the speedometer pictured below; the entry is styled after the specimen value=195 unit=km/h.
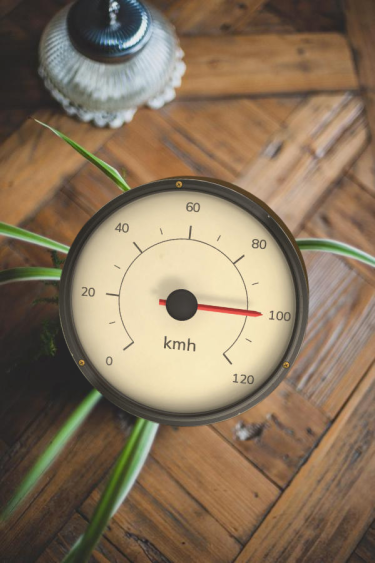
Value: value=100 unit=km/h
